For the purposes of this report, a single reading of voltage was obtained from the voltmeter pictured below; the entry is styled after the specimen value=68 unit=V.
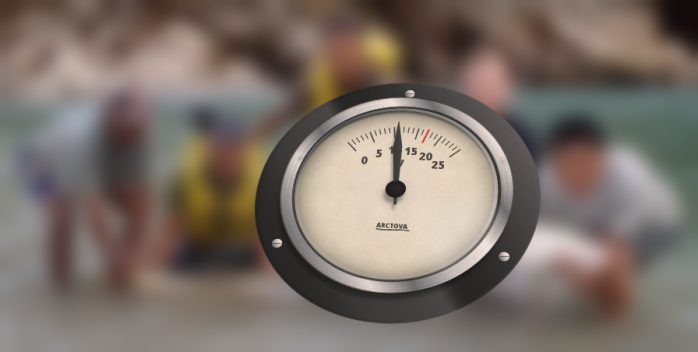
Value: value=11 unit=V
